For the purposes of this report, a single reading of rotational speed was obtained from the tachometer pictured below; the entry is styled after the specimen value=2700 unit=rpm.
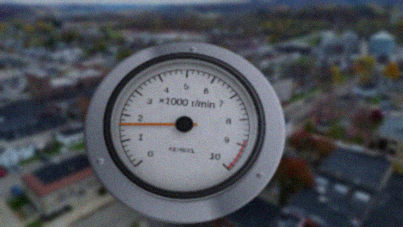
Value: value=1600 unit=rpm
